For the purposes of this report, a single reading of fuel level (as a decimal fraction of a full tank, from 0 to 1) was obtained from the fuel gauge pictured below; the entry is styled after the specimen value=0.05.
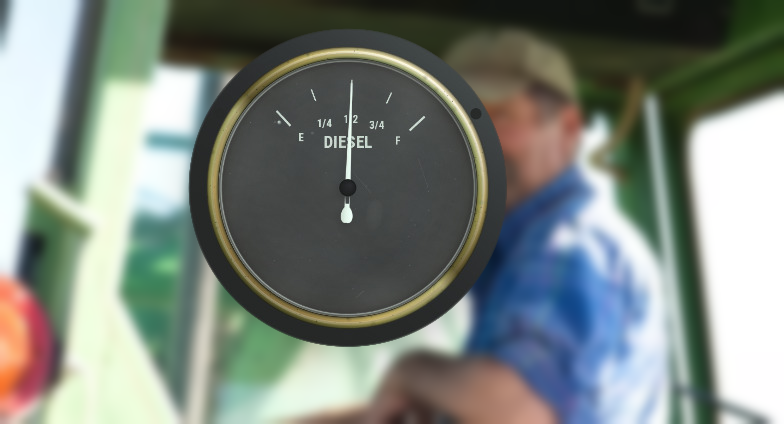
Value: value=0.5
